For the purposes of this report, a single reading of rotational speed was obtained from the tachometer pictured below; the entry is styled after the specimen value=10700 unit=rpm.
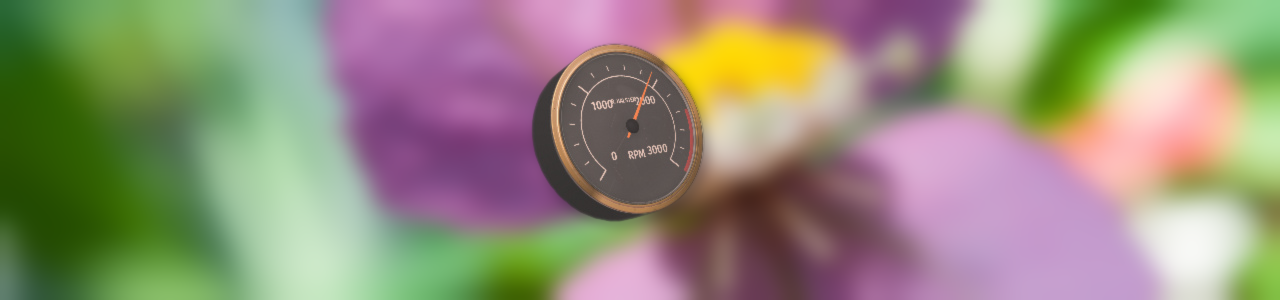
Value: value=1900 unit=rpm
